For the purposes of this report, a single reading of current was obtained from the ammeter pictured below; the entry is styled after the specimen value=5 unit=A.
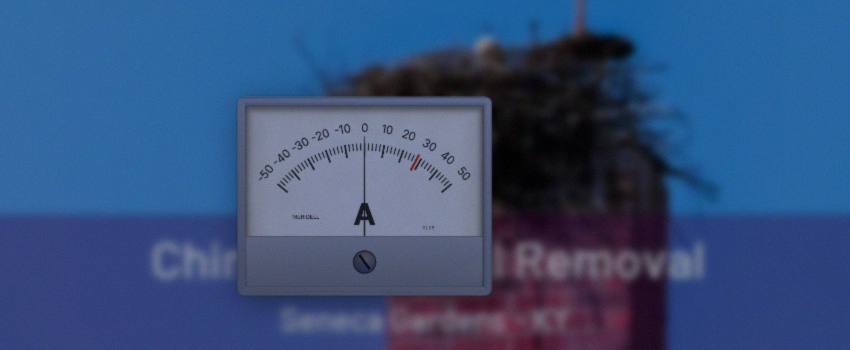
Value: value=0 unit=A
